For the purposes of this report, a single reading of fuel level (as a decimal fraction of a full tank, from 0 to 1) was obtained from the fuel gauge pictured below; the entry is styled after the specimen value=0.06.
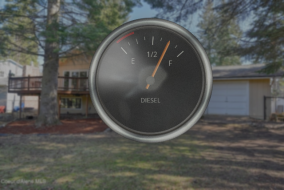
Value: value=0.75
